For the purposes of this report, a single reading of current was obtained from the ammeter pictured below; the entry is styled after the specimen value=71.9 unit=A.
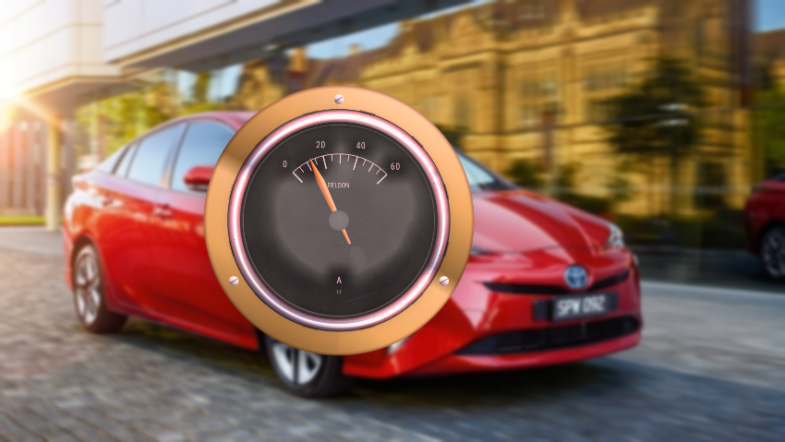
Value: value=12.5 unit=A
